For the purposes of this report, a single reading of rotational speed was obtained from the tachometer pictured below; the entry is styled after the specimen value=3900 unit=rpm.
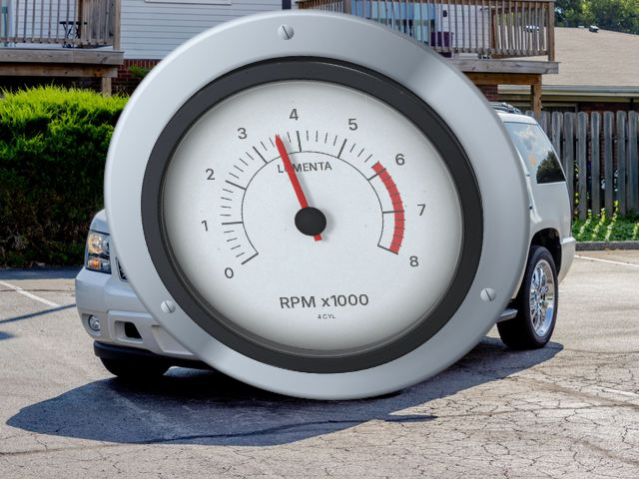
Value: value=3600 unit=rpm
